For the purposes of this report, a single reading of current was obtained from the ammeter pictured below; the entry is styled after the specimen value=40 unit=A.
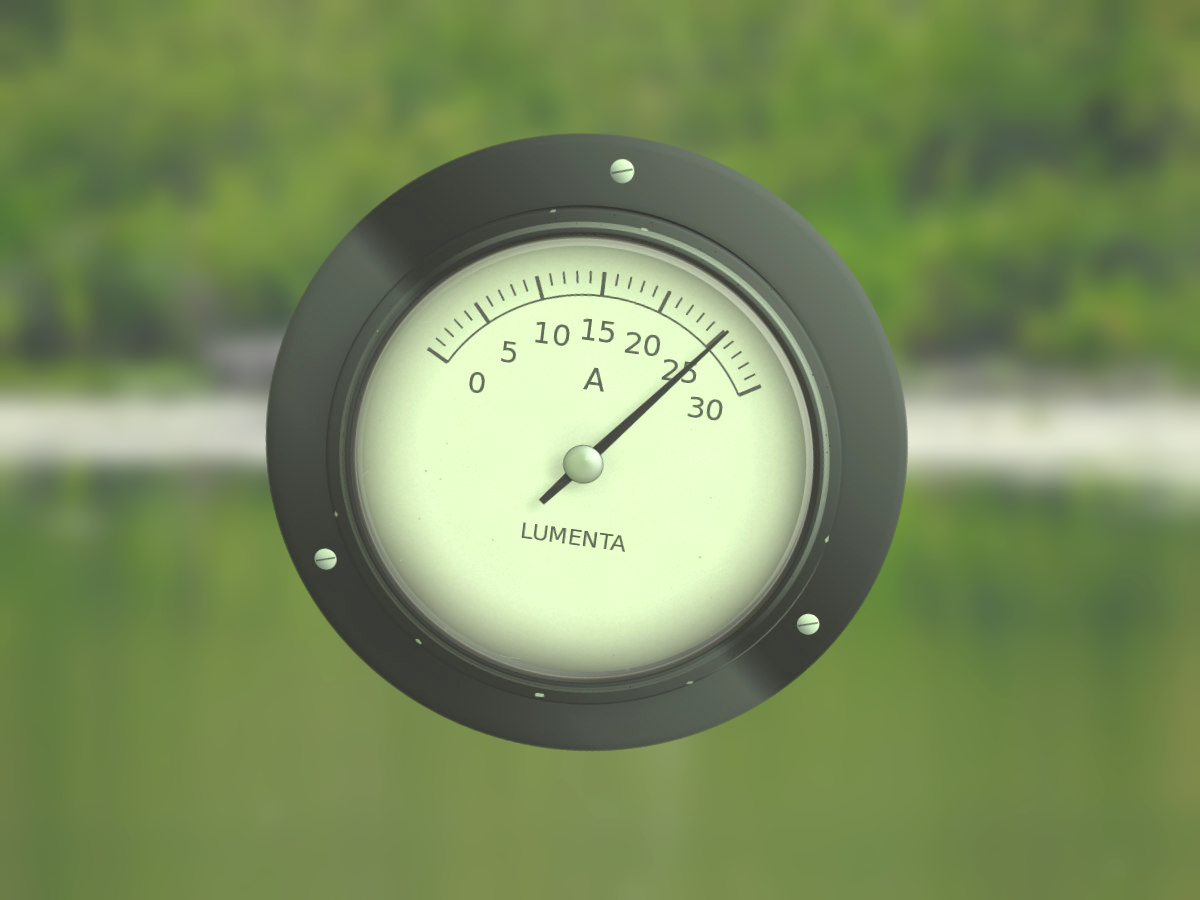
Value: value=25 unit=A
